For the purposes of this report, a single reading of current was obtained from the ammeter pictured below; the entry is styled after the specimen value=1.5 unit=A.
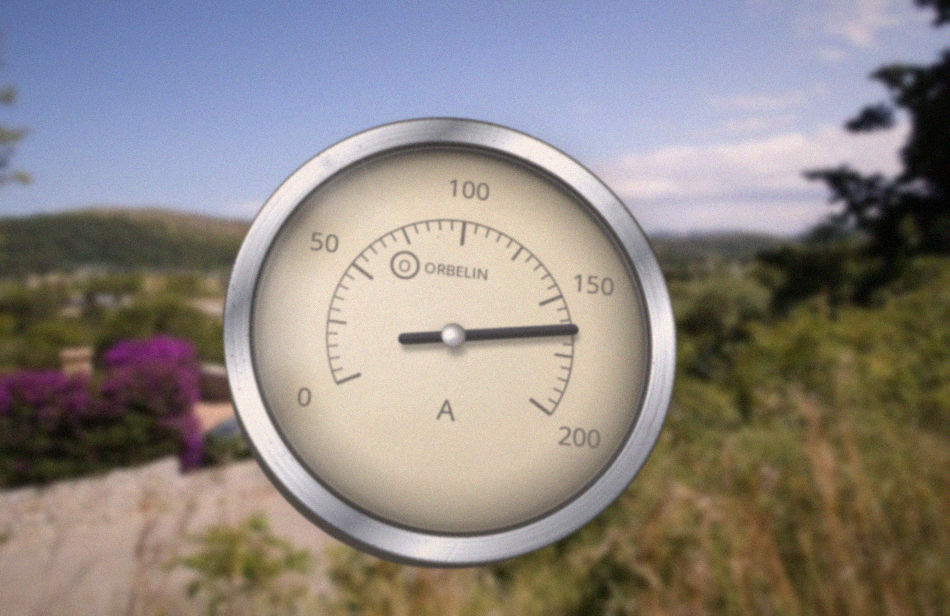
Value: value=165 unit=A
